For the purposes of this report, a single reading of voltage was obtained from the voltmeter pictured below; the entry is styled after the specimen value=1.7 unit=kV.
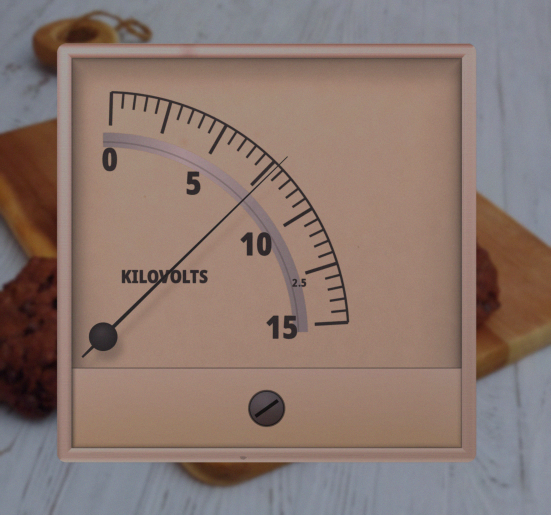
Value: value=7.75 unit=kV
